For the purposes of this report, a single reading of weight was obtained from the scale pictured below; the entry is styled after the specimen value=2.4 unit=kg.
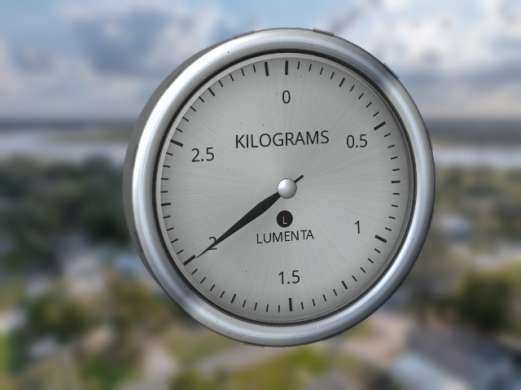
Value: value=2 unit=kg
